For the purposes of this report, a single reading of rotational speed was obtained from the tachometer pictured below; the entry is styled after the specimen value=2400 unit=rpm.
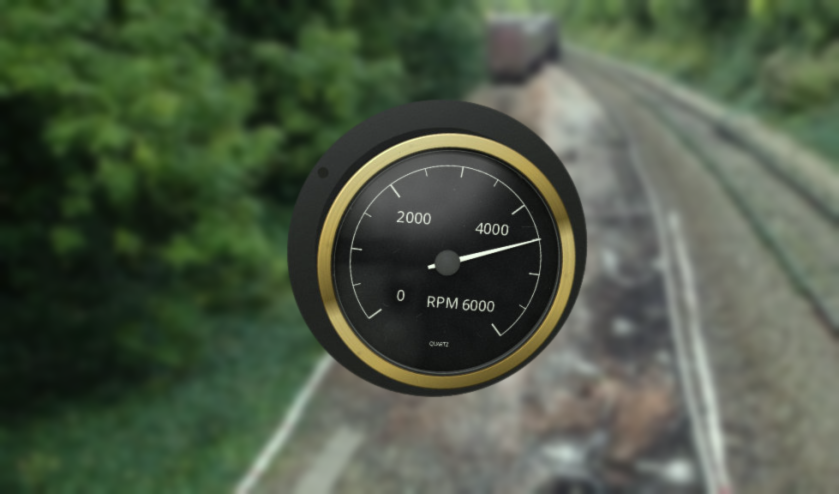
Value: value=4500 unit=rpm
